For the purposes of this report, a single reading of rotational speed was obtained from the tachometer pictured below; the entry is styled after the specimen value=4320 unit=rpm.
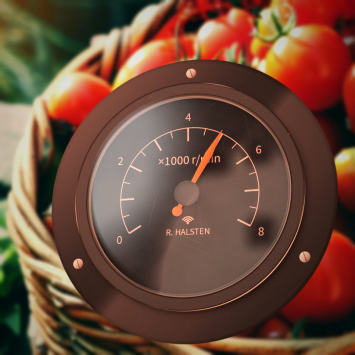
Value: value=5000 unit=rpm
